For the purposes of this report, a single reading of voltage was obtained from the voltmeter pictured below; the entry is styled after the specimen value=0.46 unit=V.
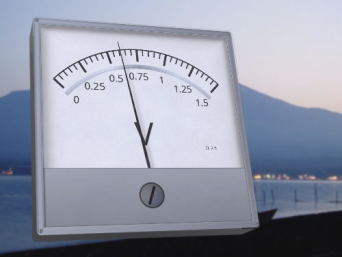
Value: value=0.6 unit=V
